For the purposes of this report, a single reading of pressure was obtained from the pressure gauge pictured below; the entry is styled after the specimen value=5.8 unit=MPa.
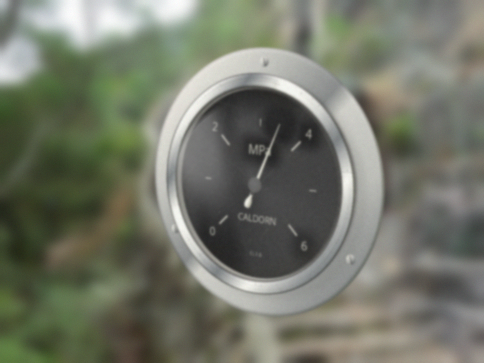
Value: value=3.5 unit=MPa
